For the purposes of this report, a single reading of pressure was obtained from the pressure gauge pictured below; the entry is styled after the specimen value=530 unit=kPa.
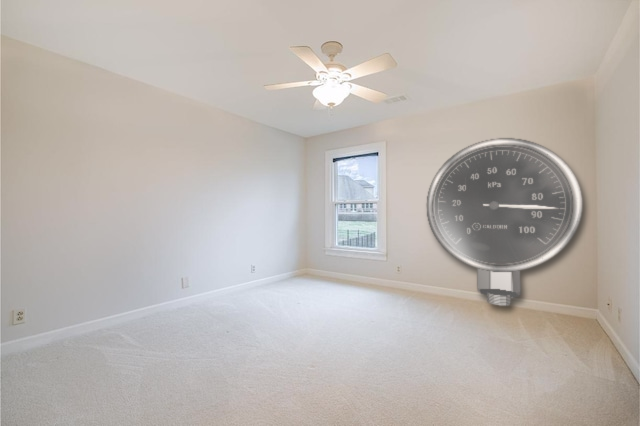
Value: value=86 unit=kPa
